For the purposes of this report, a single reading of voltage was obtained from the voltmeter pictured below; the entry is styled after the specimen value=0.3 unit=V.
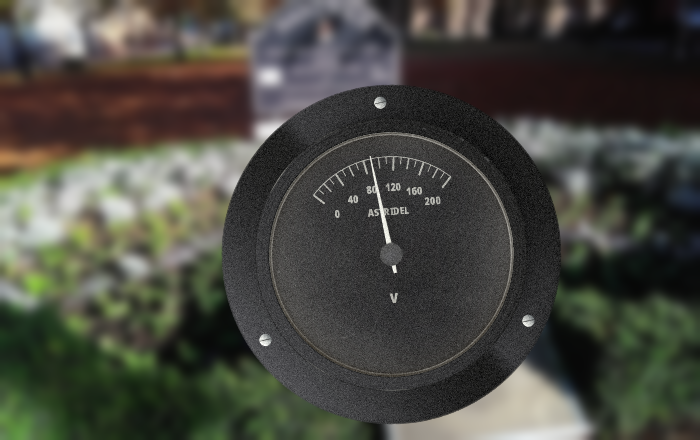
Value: value=90 unit=V
